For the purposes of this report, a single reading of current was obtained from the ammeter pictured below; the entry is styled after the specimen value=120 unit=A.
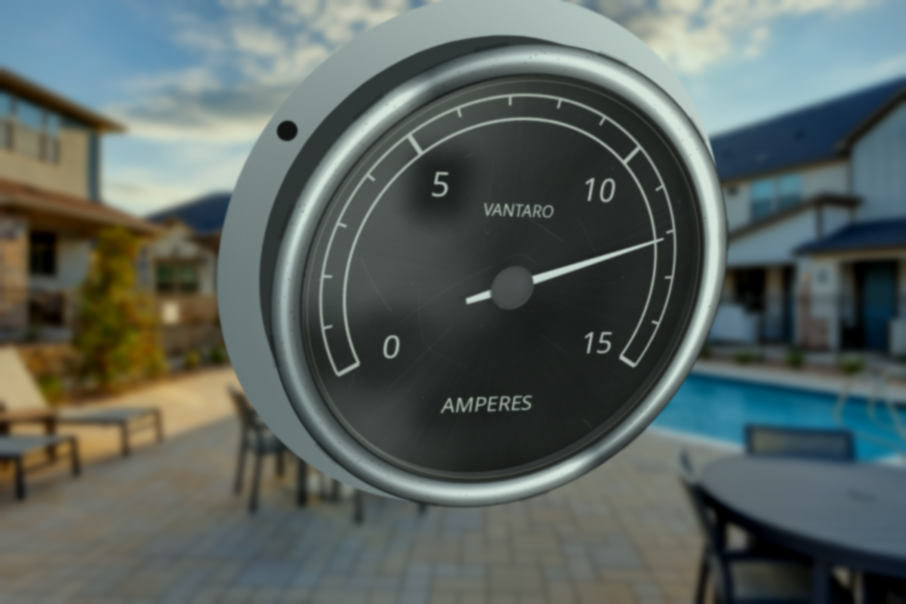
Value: value=12 unit=A
